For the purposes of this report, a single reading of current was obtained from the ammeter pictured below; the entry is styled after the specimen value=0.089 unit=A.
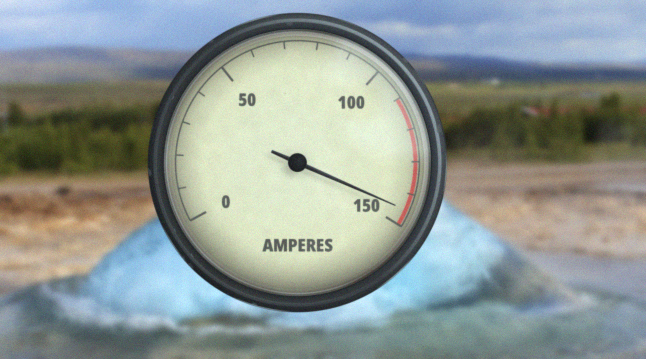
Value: value=145 unit=A
